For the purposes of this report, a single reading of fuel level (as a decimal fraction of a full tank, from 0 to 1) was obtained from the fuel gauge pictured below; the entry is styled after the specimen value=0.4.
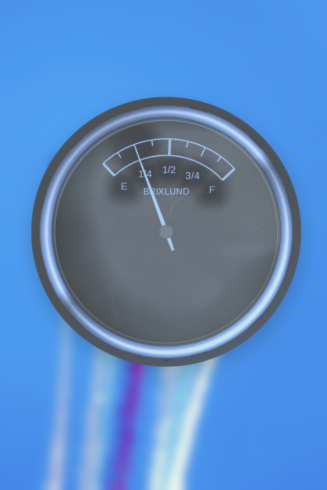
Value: value=0.25
